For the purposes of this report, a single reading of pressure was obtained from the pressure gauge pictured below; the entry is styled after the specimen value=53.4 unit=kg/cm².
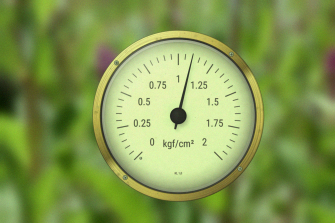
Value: value=1.1 unit=kg/cm²
